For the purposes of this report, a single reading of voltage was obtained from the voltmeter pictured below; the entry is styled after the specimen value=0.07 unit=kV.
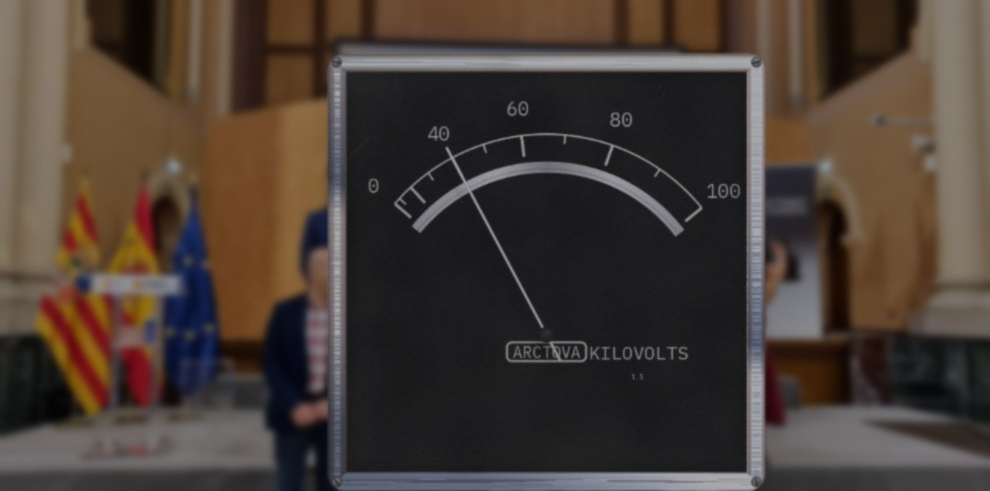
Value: value=40 unit=kV
